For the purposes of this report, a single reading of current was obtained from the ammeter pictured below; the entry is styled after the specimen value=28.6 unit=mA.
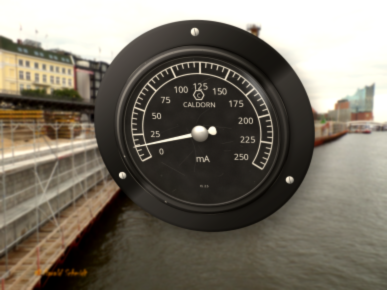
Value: value=15 unit=mA
